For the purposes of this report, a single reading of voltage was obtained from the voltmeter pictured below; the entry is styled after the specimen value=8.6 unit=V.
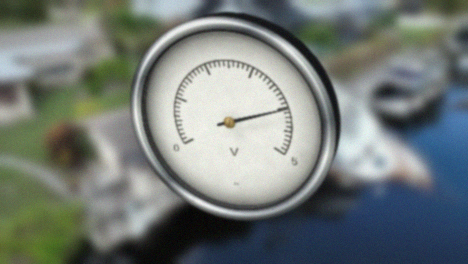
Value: value=4 unit=V
